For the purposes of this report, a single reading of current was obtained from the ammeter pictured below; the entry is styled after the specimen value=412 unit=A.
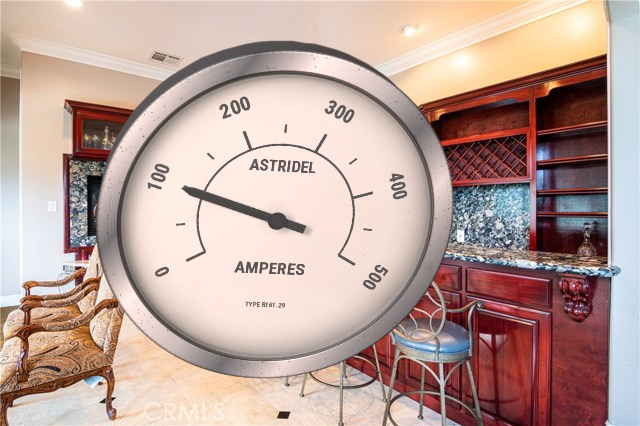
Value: value=100 unit=A
